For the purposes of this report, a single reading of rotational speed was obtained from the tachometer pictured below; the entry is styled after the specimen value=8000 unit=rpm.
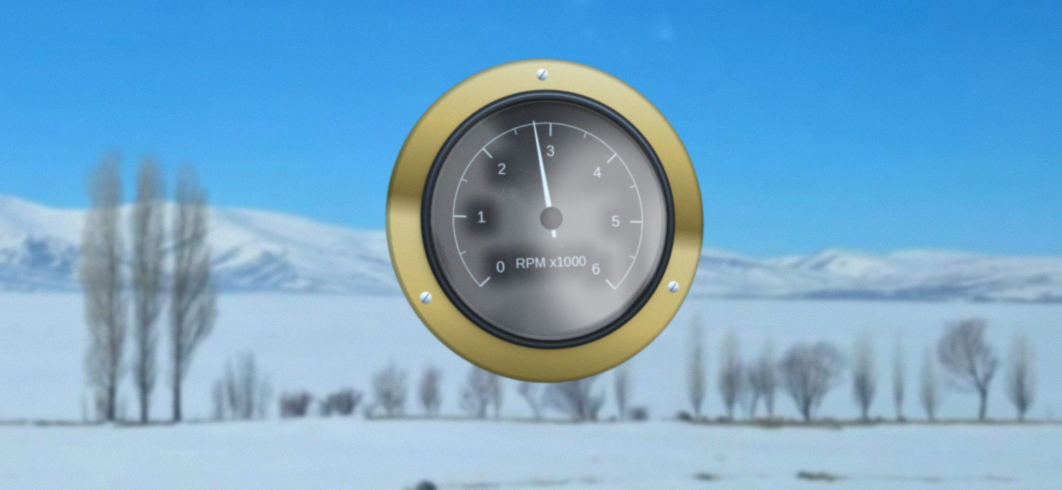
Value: value=2750 unit=rpm
